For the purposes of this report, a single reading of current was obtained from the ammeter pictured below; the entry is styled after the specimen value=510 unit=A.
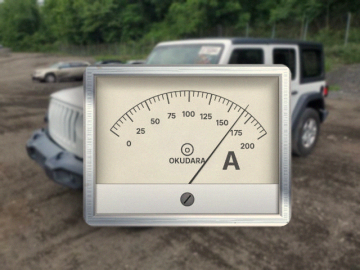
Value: value=165 unit=A
